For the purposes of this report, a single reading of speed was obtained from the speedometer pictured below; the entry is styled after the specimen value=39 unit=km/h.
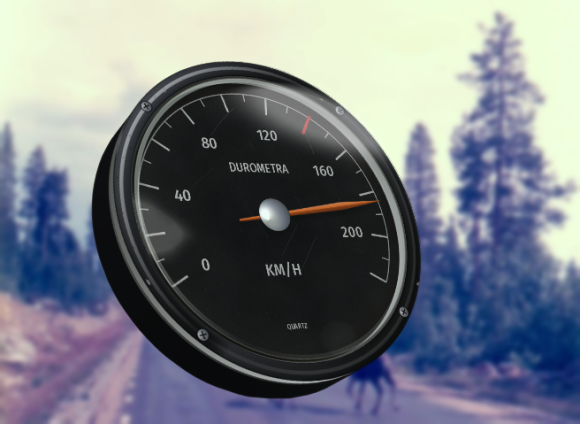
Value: value=185 unit=km/h
